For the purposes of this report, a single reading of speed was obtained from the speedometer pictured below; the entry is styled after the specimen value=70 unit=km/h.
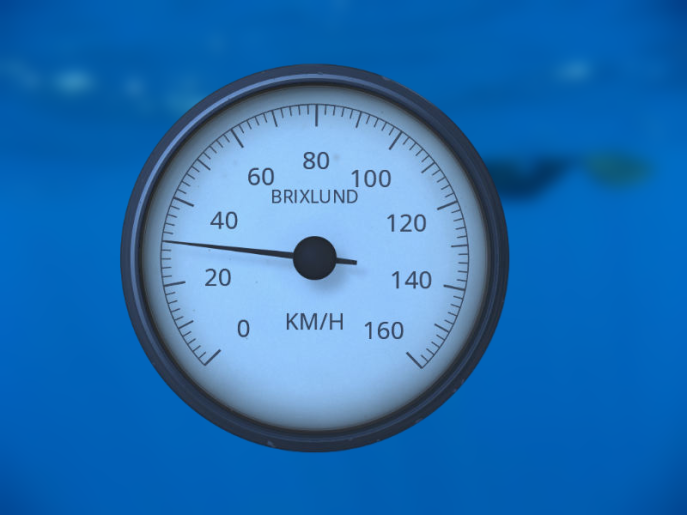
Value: value=30 unit=km/h
